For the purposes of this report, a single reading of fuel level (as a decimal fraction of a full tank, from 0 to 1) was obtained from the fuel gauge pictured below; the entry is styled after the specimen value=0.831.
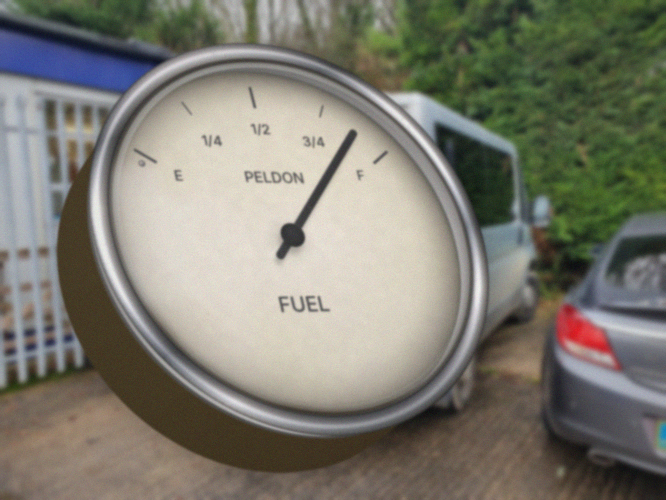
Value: value=0.875
